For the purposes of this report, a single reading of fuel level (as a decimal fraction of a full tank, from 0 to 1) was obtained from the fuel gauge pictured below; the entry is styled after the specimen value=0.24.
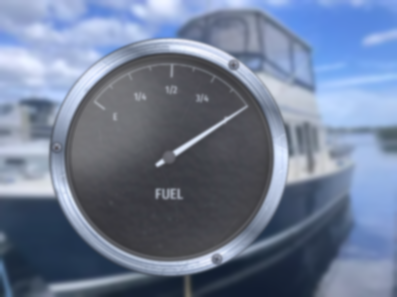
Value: value=1
